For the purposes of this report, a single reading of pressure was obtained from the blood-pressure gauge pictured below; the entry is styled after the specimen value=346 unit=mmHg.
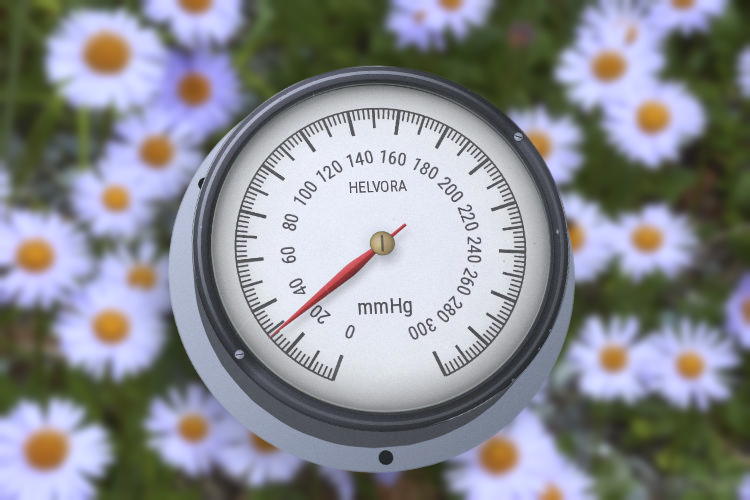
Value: value=28 unit=mmHg
